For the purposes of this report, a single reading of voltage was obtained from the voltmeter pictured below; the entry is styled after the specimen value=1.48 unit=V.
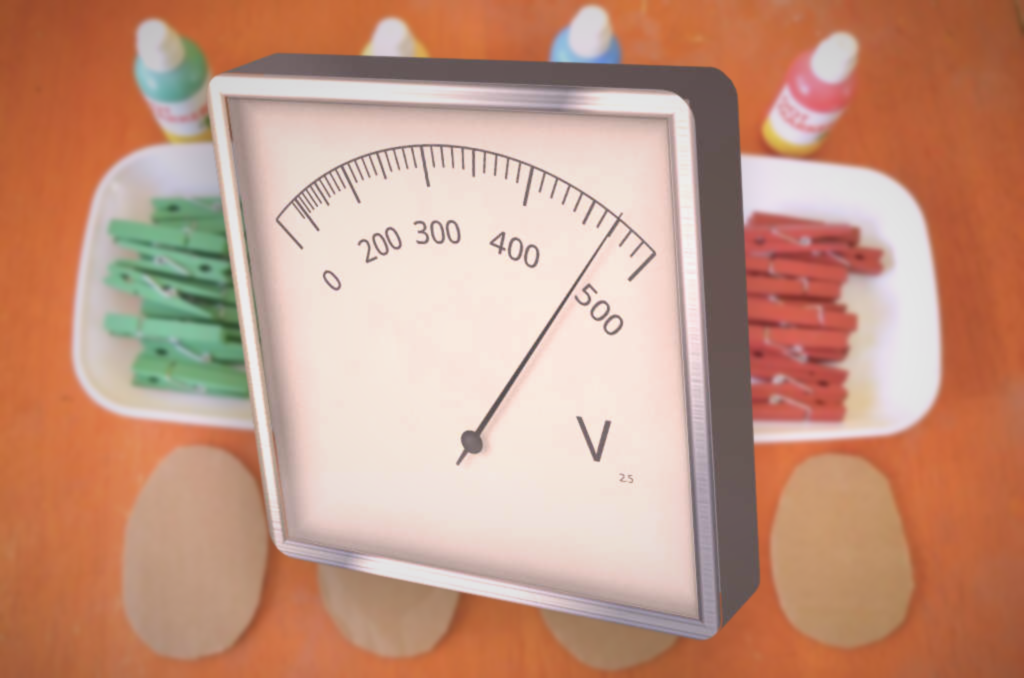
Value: value=470 unit=V
